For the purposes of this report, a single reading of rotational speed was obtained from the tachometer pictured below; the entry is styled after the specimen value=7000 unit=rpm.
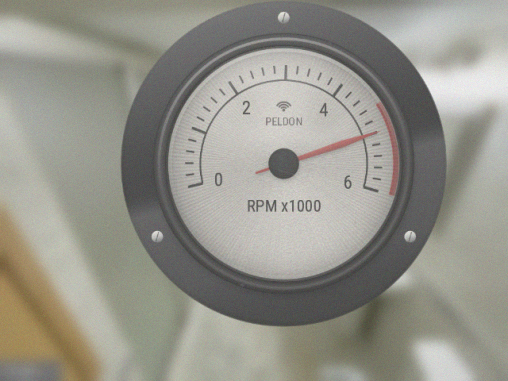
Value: value=5000 unit=rpm
